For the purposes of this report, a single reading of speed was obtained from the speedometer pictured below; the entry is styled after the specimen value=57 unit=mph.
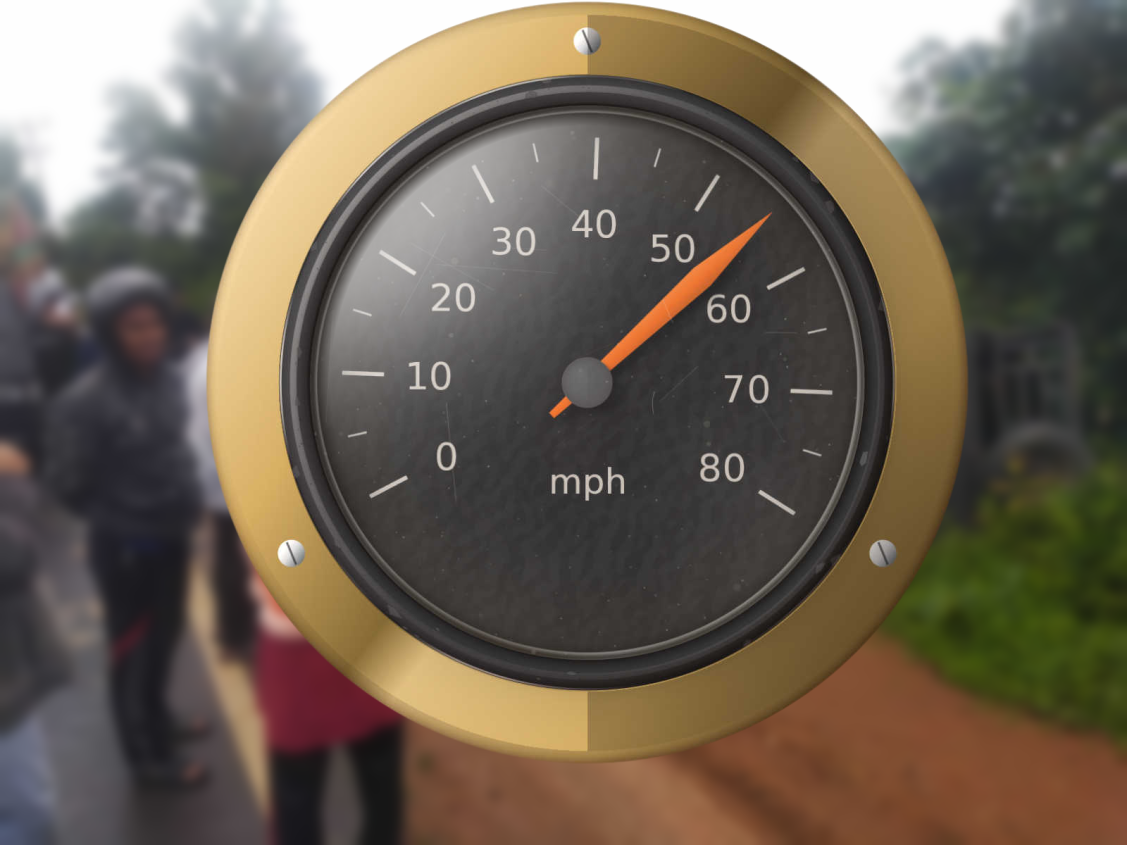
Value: value=55 unit=mph
